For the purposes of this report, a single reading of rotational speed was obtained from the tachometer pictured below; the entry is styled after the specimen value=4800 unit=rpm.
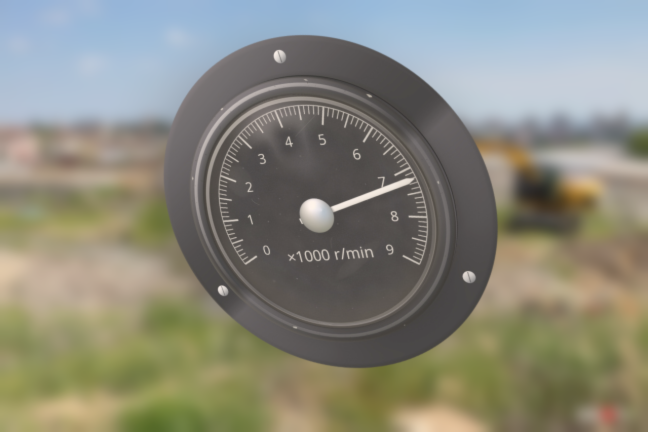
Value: value=7200 unit=rpm
